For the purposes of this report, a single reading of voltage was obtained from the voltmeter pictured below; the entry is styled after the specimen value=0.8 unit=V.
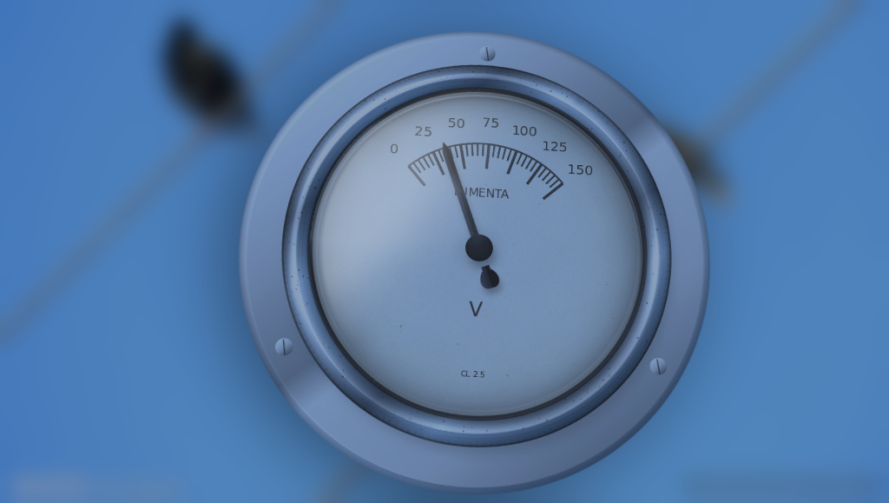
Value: value=35 unit=V
